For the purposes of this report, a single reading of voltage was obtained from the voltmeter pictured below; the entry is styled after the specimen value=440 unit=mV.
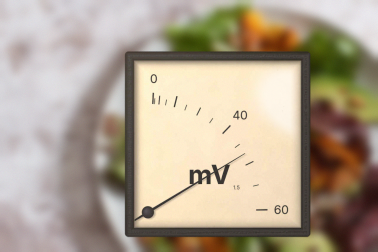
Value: value=47.5 unit=mV
